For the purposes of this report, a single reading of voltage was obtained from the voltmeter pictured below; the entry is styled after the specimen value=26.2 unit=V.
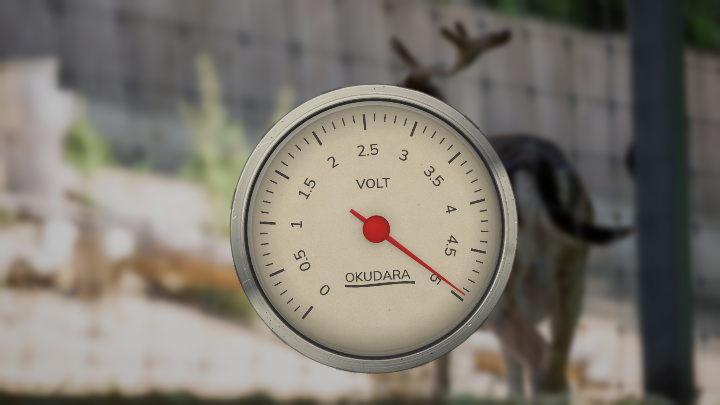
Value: value=4.95 unit=V
